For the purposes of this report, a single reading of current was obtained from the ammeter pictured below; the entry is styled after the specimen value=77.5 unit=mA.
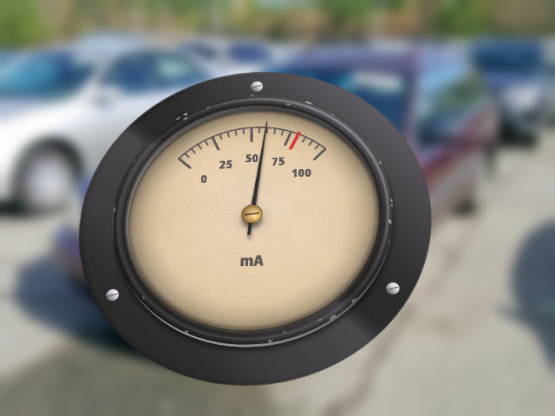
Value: value=60 unit=mA
